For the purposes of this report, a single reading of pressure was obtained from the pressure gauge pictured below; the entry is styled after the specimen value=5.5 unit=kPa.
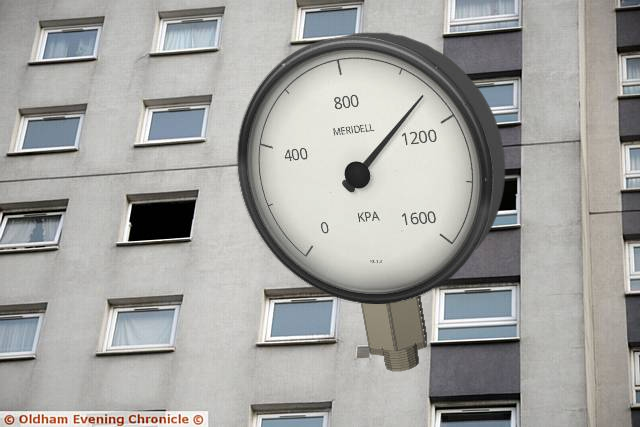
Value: value=1100 unit=kPa
